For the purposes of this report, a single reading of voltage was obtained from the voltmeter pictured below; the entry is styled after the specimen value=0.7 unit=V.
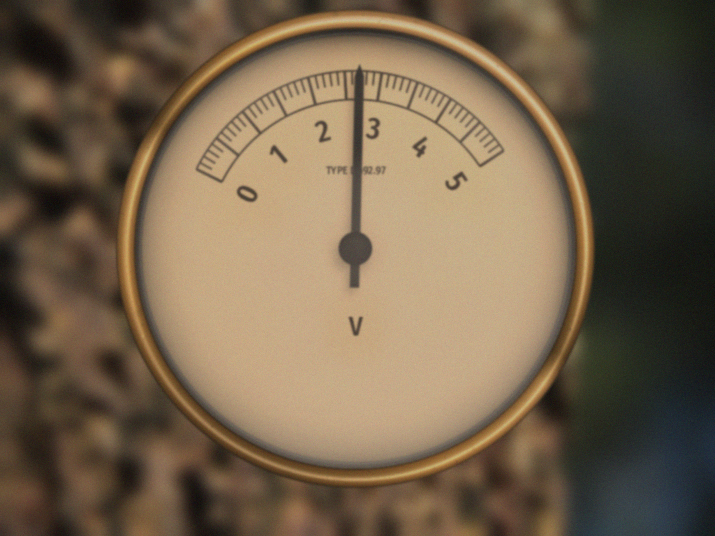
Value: value=2.7 unit=V
